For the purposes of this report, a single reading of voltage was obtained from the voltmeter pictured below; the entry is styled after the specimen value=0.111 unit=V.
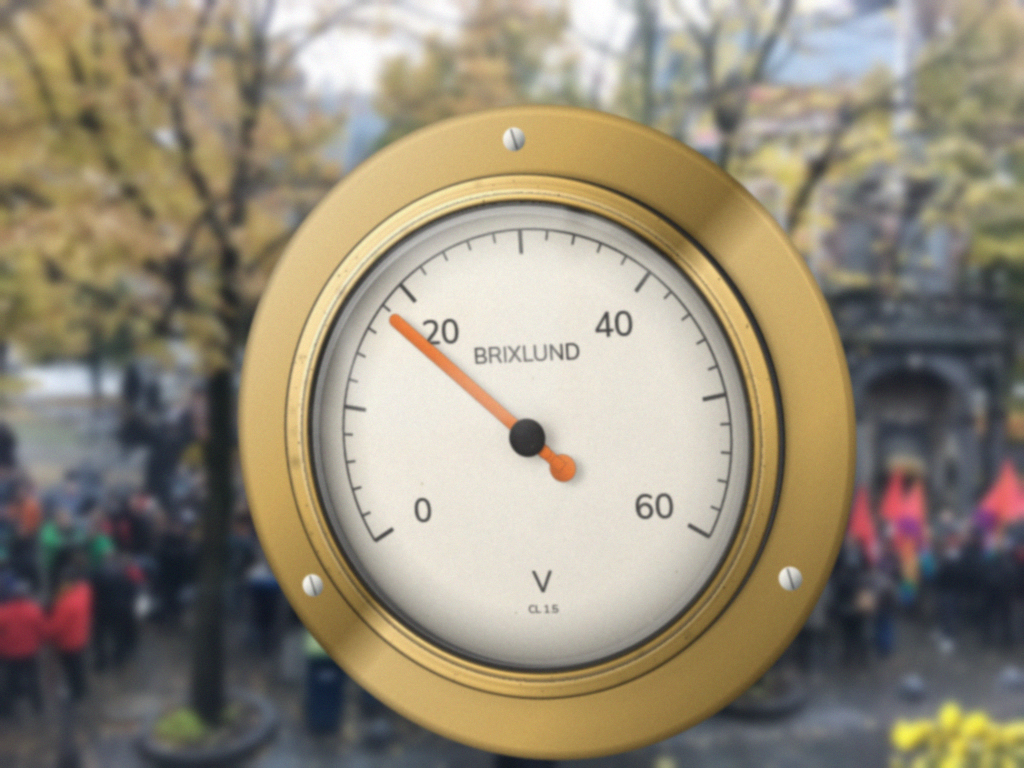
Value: value=18 unit=V
